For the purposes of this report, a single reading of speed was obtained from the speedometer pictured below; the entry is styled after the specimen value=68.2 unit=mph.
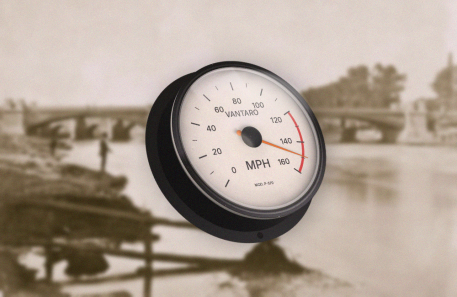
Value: value=150 unit=mph
